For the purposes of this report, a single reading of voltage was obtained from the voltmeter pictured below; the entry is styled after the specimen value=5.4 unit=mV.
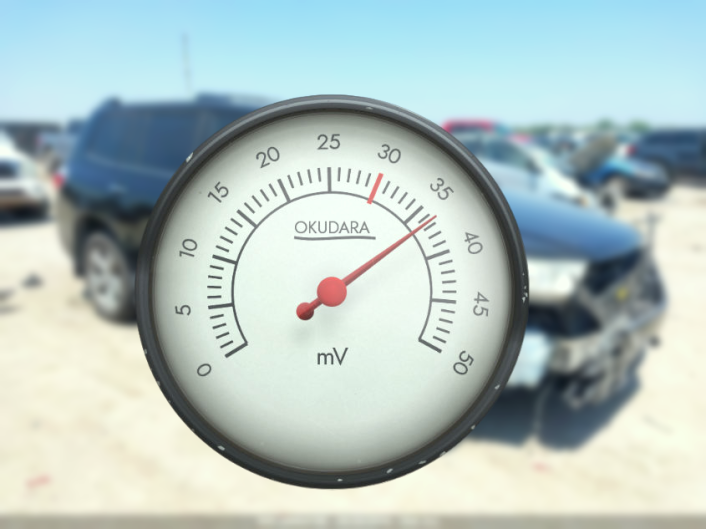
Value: value=36.5 unit=mV
